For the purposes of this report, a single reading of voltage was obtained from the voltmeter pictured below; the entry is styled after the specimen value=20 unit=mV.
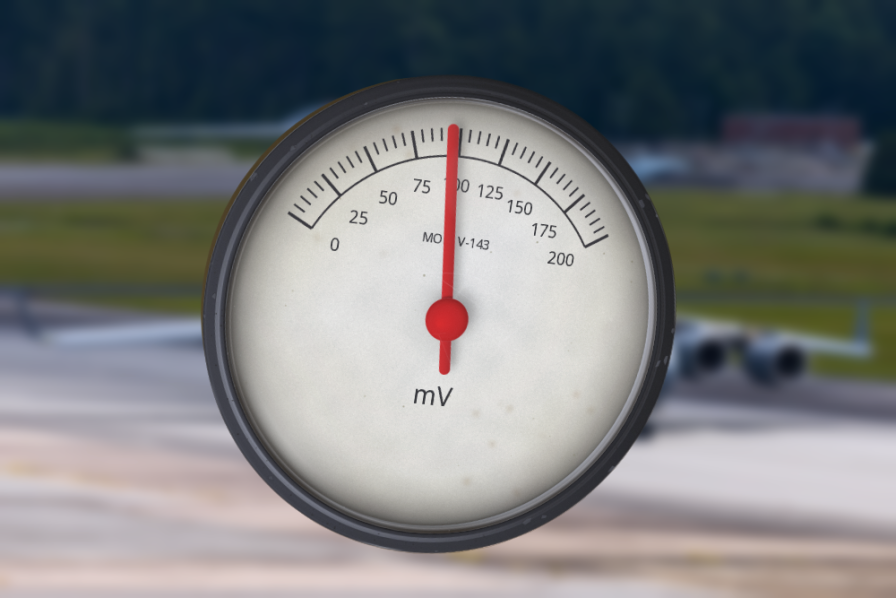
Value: value=95 unit=mV
